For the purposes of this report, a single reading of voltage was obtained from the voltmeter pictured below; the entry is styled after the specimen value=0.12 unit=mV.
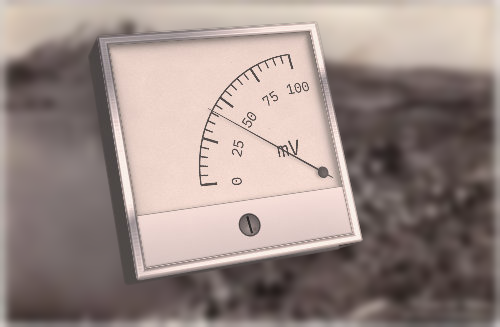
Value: value=40 unit=mV
